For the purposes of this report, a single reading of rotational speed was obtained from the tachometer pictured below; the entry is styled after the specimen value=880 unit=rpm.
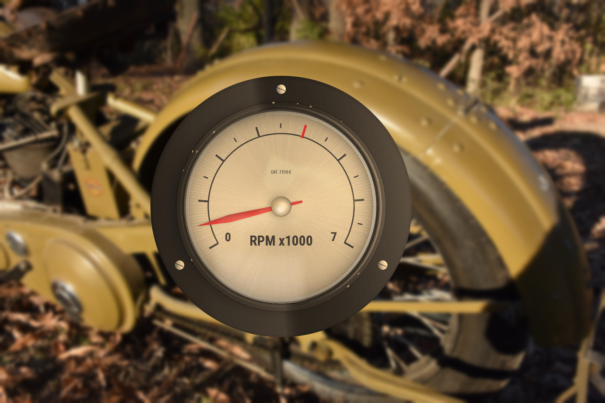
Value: value=500 unit=rpm
